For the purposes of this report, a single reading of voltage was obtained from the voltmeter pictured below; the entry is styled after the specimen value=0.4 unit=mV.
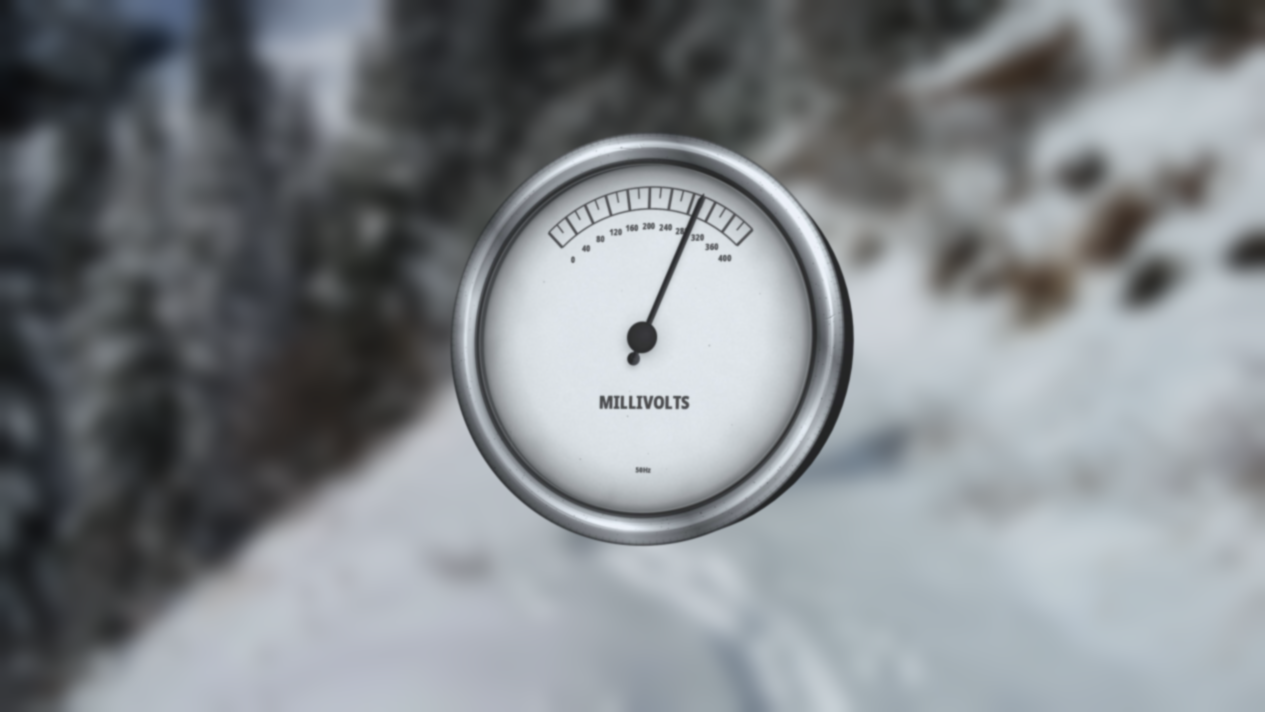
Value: value=300 unit=mV
